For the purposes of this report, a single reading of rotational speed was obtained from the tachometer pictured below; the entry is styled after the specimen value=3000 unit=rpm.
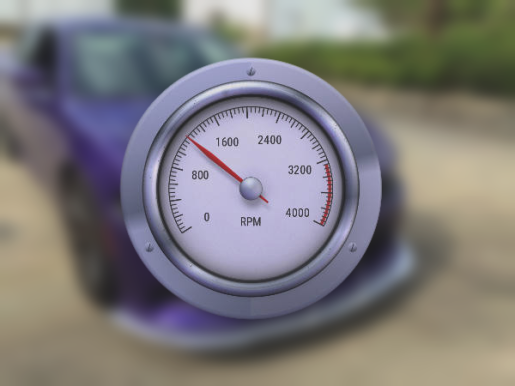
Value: value=1200 unit=rpm
